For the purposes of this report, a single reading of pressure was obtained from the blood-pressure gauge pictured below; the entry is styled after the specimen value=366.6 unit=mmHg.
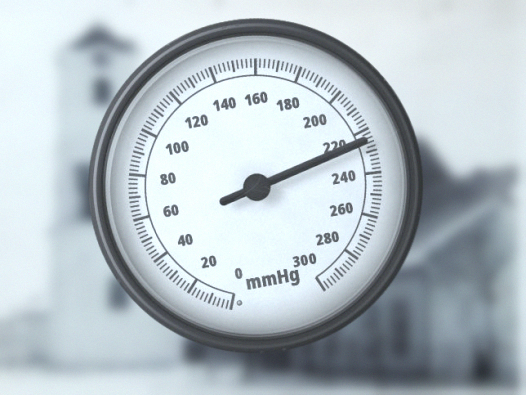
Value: value=224 unit=mmHg
